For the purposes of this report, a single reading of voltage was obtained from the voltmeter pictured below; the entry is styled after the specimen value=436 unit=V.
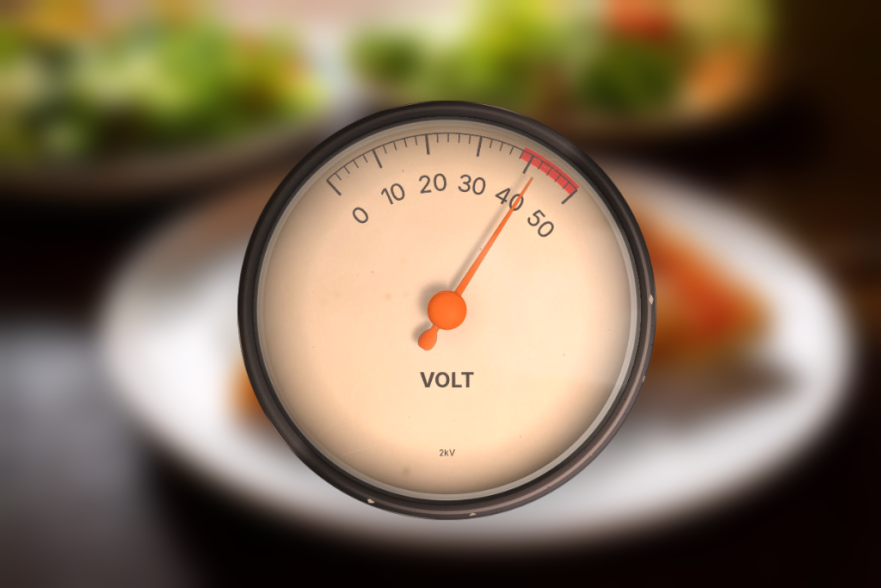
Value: value=42 unit=V
